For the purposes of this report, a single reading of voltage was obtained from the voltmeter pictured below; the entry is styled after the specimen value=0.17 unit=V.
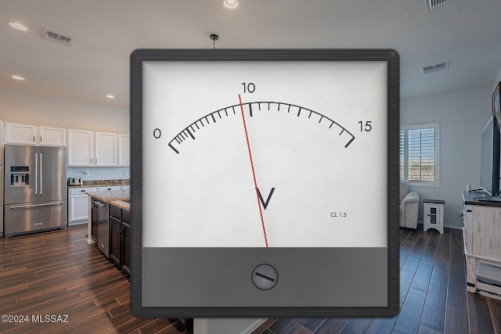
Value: value=9.5 unit=V
